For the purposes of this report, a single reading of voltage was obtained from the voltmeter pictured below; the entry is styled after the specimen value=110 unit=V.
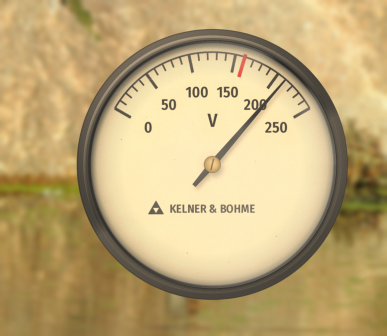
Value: value=210 unit=V
